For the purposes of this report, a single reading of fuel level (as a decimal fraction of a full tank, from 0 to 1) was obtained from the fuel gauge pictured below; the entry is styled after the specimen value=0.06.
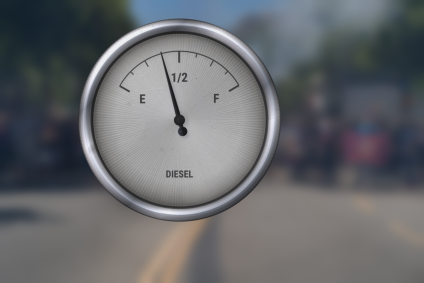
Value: value=0.375
